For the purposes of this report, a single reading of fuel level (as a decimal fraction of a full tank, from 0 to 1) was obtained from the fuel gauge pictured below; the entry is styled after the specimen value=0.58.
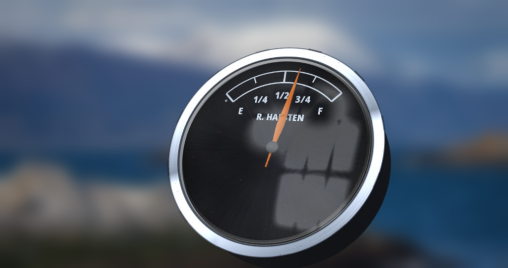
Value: value=0.625
